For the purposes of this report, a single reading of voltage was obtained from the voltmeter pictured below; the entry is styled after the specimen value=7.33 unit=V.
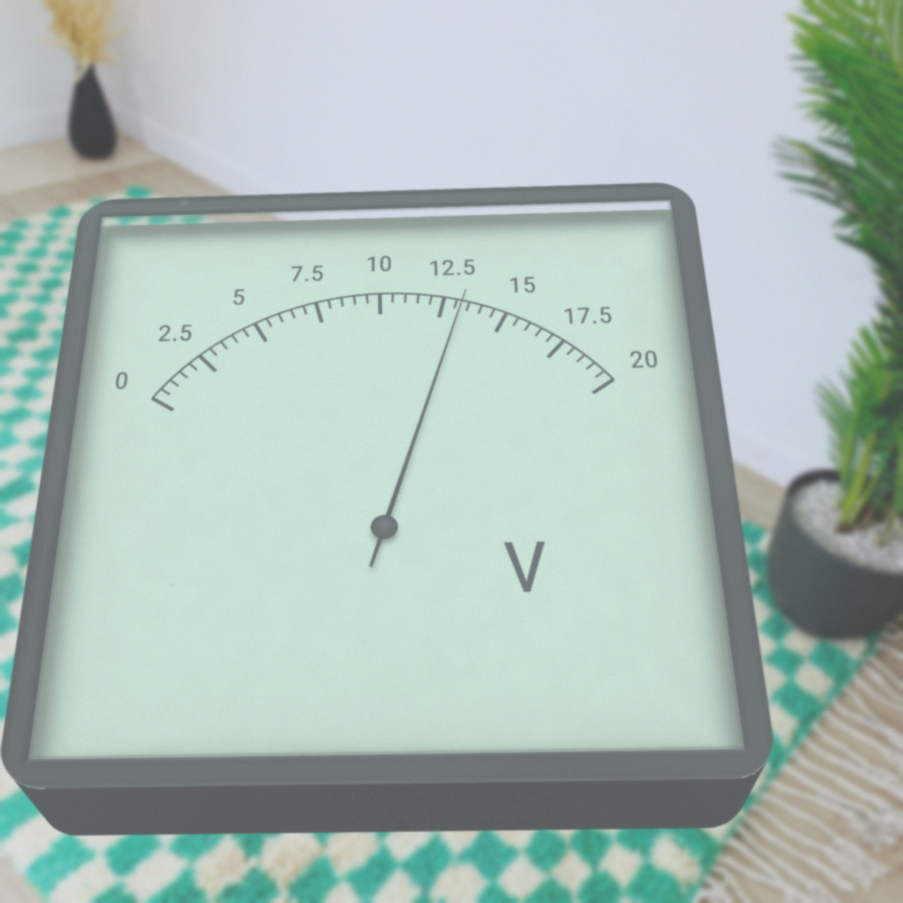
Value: value=13.25 unit=V
